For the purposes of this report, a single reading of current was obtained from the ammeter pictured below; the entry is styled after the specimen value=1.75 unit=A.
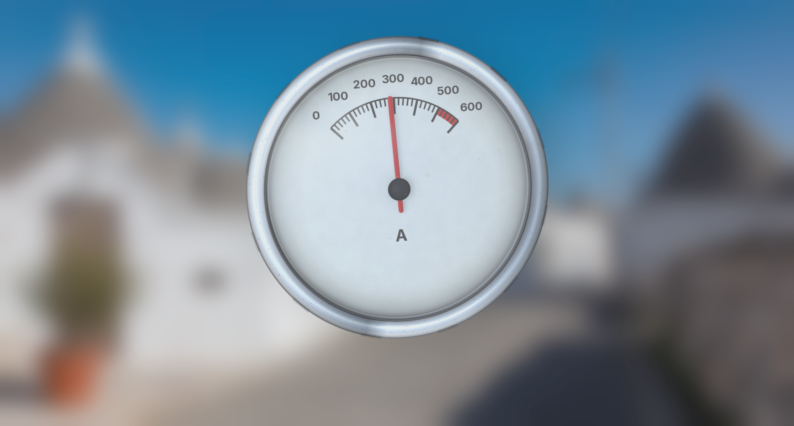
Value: value=280 unit=A
